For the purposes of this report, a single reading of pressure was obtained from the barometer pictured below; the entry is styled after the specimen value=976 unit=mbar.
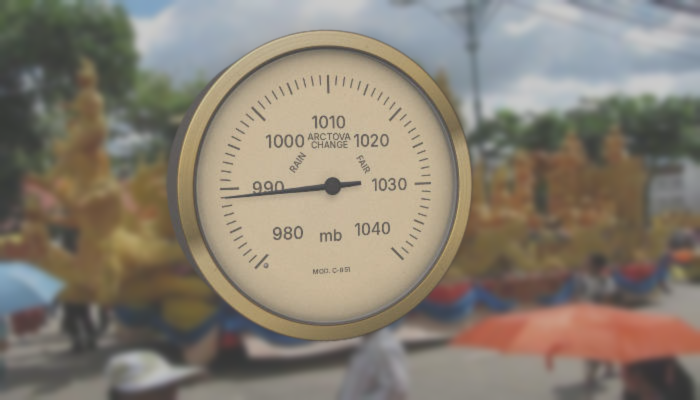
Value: value=989 unit=mbar
